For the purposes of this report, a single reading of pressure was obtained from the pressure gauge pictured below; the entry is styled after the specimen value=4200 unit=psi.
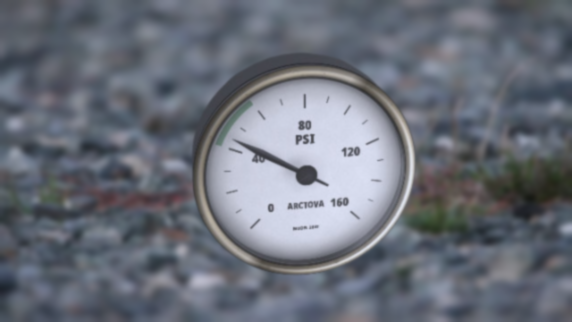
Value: value=45 unit=psi
